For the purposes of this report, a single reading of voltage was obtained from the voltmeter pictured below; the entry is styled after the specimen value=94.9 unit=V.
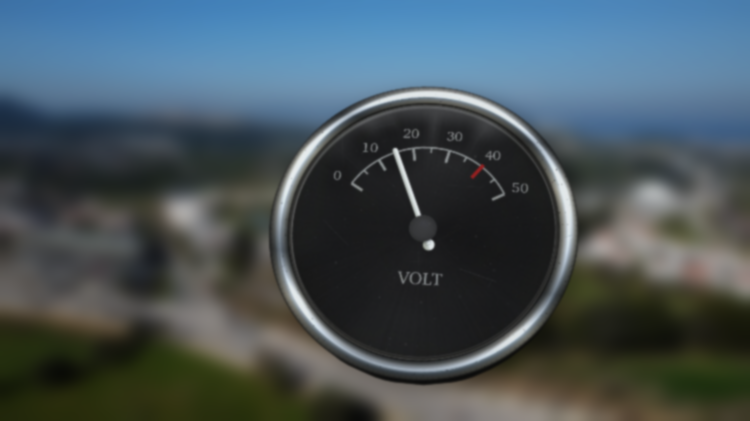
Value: value=15 unit=V
